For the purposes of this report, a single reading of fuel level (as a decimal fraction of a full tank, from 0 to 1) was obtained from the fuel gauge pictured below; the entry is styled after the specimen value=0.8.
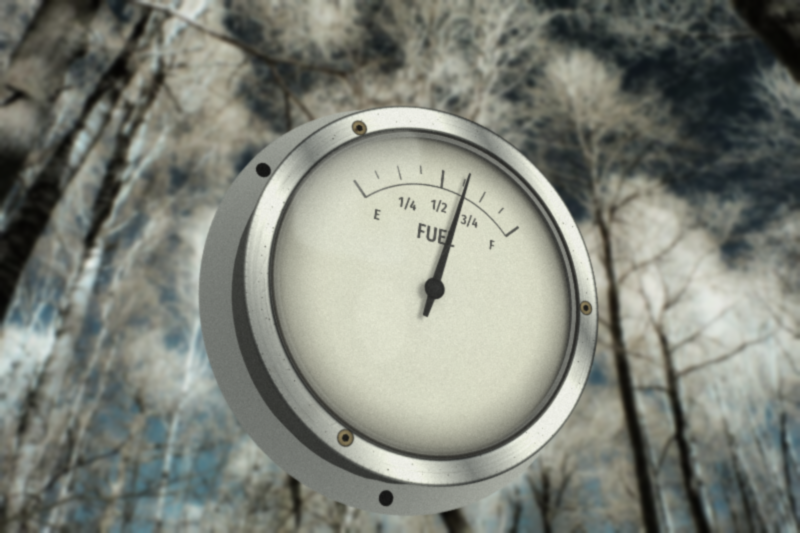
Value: value=0.625
